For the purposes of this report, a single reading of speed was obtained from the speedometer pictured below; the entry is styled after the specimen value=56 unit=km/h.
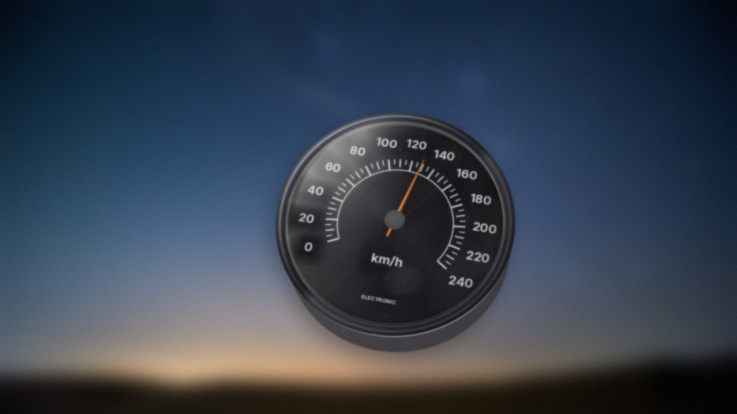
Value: value=130 unit=km/h
